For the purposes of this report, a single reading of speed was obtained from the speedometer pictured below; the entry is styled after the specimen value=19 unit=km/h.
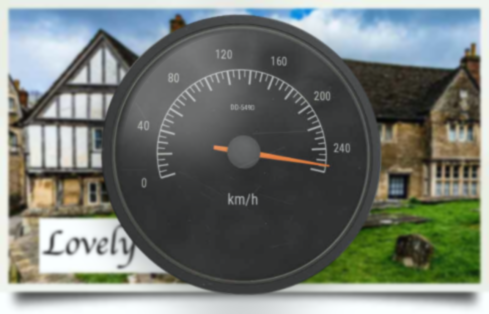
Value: value=255 unit=km/h
